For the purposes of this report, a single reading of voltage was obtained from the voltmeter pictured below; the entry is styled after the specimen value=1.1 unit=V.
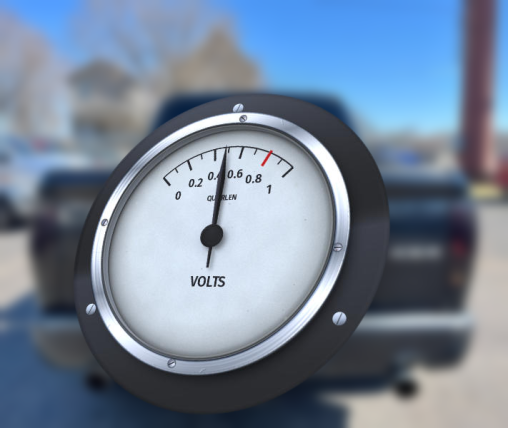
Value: value=0.5 unit=V
